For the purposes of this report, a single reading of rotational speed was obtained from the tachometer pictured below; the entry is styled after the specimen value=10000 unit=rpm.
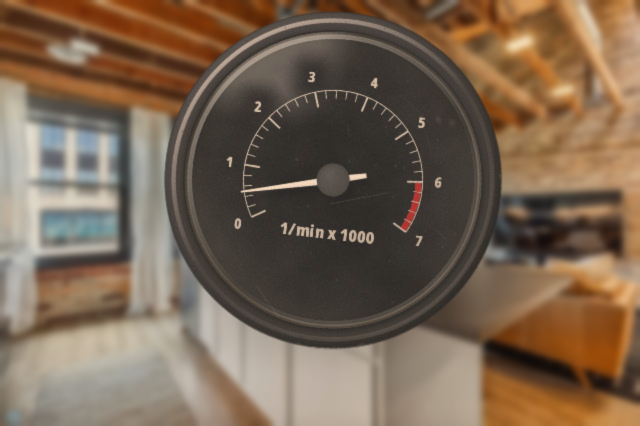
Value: value=500 unit=rpm
